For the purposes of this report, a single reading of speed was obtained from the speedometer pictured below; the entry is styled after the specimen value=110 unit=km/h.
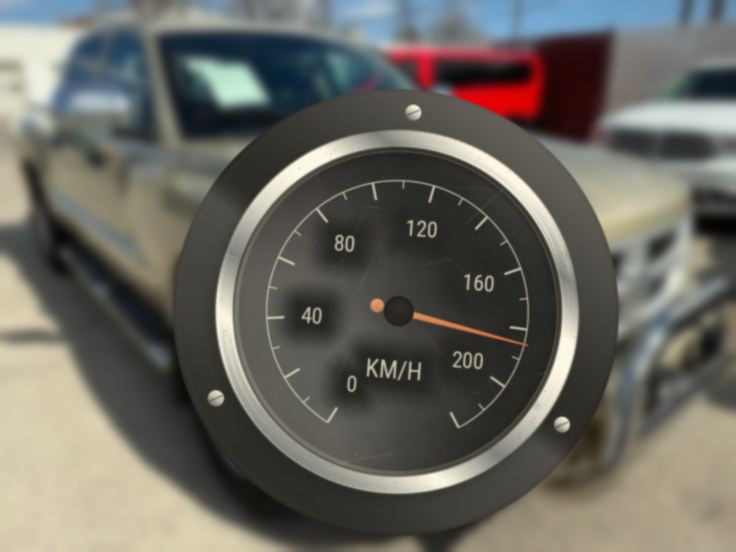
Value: value=185 unit=km/h
